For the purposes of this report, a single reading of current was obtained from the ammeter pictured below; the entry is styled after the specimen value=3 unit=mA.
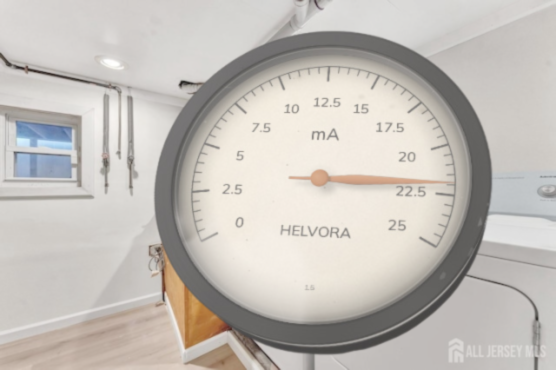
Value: value=22 unit=mA
